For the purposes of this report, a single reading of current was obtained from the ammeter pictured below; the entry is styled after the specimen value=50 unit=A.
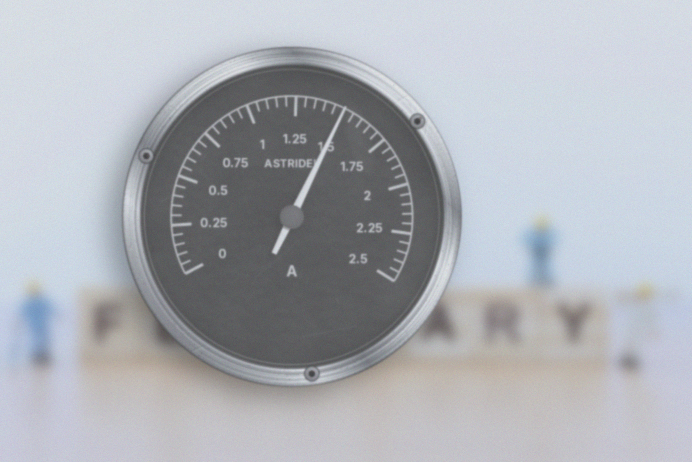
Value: value=1.5 unit=A
